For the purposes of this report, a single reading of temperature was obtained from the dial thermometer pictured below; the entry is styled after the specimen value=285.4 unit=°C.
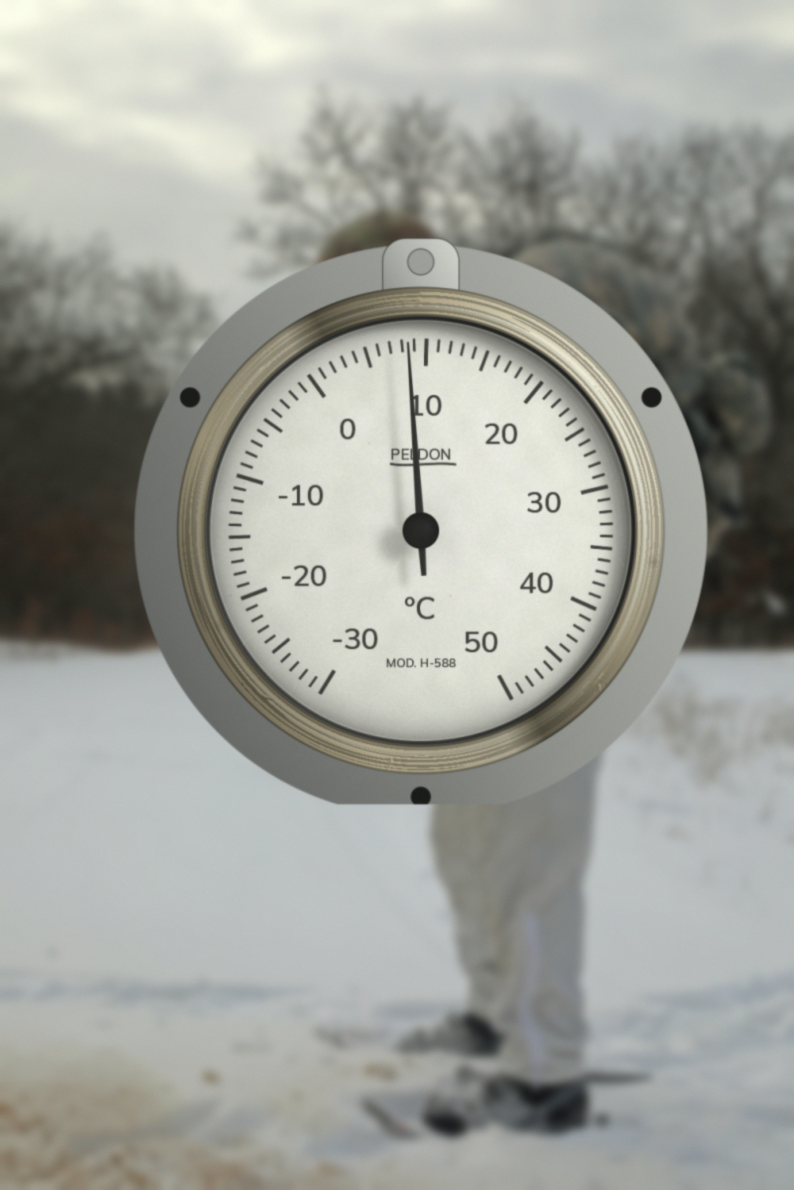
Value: value=8.5 unit=°C
